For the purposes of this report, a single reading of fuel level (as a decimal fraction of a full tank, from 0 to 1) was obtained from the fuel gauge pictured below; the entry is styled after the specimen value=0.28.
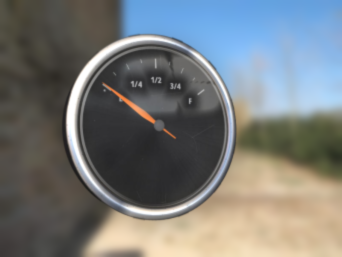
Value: value=0
